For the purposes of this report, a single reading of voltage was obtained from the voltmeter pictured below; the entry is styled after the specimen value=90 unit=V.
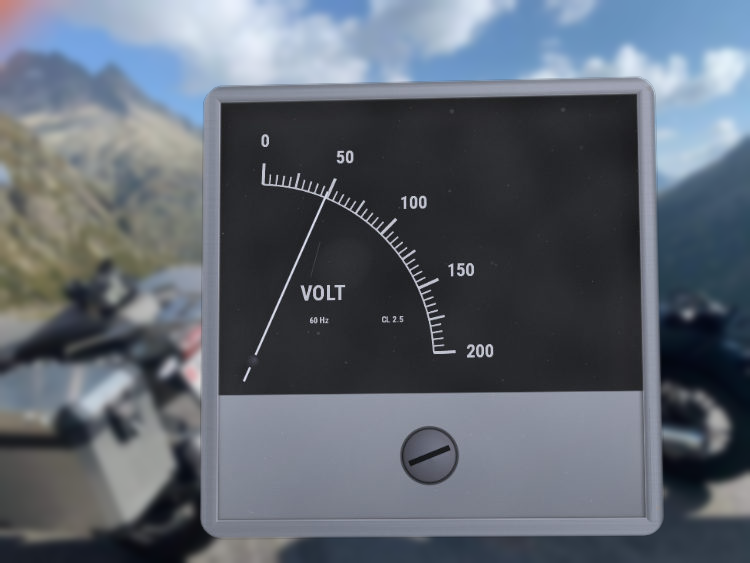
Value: value=50 unit=V
